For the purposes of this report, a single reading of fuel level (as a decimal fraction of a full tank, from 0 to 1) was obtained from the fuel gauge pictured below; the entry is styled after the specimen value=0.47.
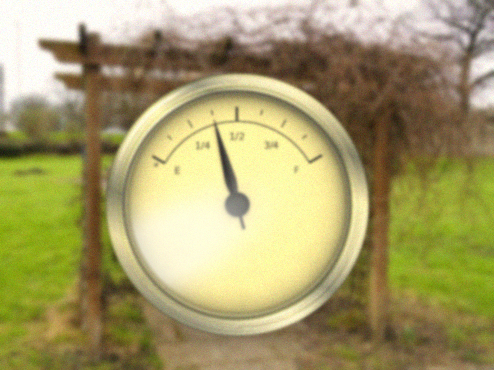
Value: value=0.375
